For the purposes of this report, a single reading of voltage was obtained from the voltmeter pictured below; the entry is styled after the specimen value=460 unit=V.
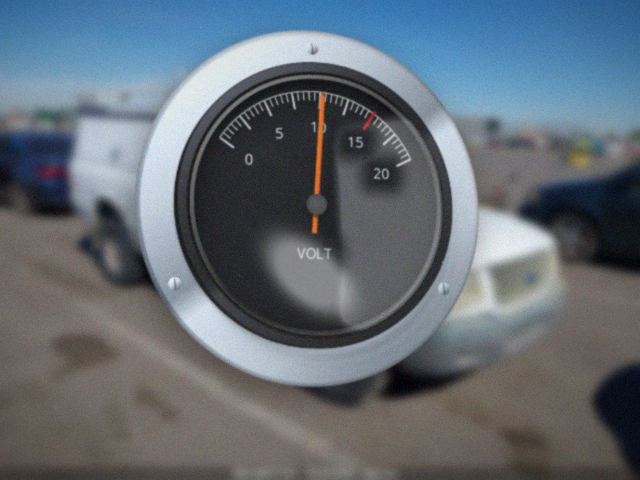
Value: value=10 unit=V
